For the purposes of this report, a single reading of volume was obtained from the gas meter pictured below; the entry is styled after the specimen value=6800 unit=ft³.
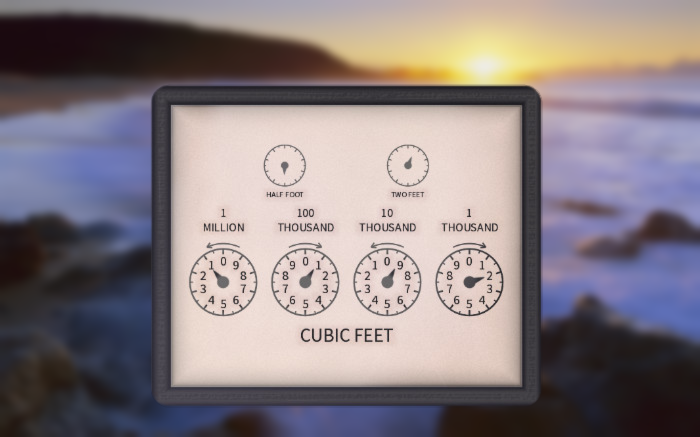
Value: value=109200 unit=ft³
